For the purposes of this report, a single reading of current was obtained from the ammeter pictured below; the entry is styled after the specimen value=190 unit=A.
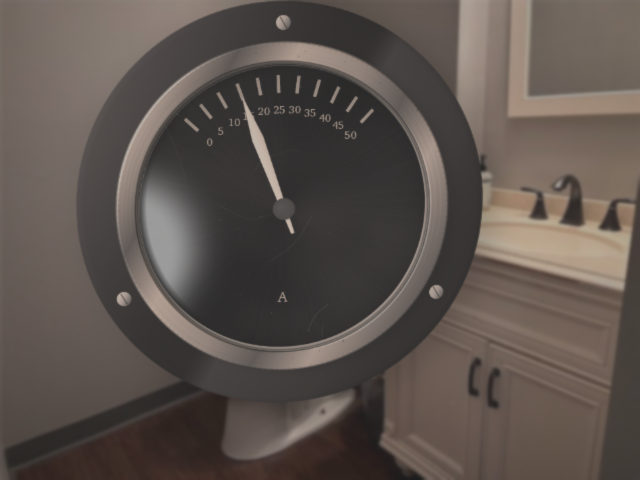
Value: value=15 unit=A
